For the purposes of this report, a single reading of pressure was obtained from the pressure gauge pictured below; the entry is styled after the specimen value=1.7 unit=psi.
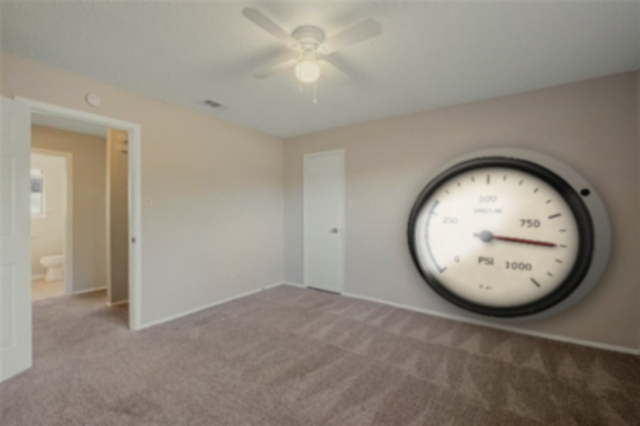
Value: value=850 unit=psi
